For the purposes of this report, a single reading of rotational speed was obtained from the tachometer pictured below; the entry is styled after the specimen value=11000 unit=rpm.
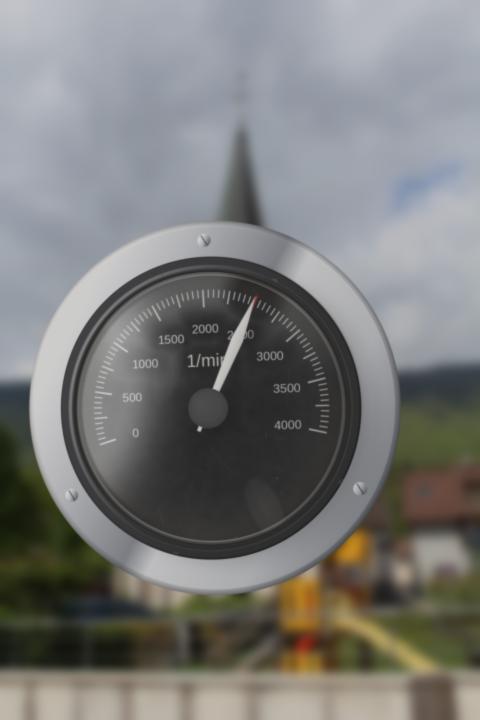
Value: value=2500 unit=rpm
